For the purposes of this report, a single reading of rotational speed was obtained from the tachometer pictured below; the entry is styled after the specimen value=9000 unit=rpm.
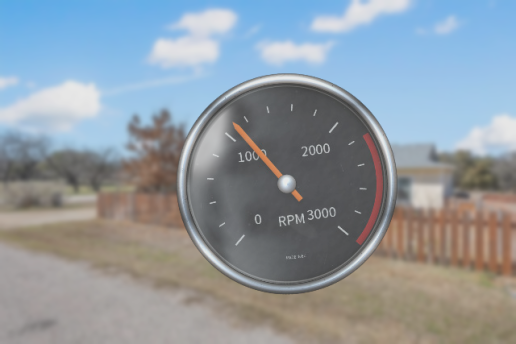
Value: value=1100 unit=rpm
